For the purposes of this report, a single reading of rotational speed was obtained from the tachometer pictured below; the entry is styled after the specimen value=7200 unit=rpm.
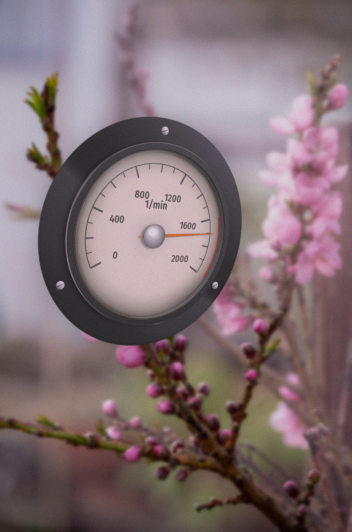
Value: value=1700 unit=rpm
